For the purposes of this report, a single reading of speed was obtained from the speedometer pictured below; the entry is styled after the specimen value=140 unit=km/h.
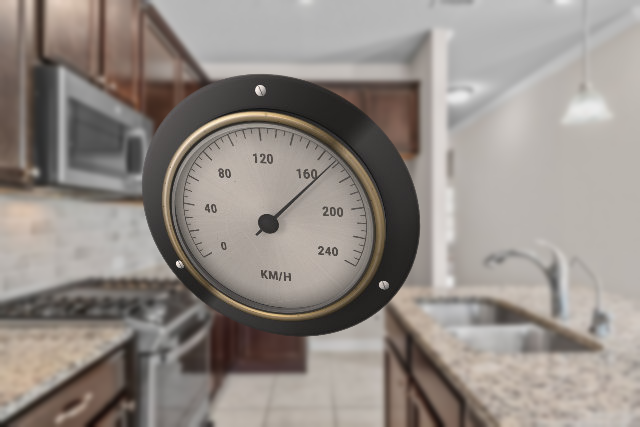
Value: value=167.5 unit=km/h
